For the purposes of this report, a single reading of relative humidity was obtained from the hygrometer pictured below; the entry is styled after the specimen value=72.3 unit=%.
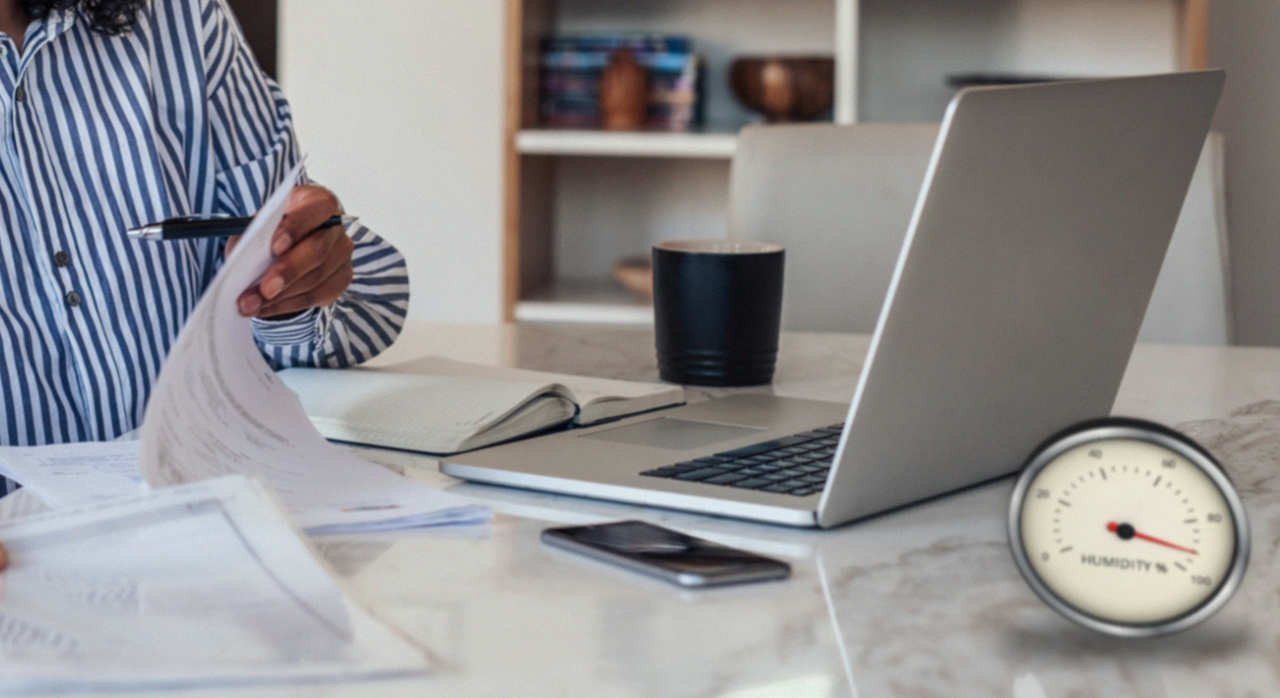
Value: value=92 unit=%
